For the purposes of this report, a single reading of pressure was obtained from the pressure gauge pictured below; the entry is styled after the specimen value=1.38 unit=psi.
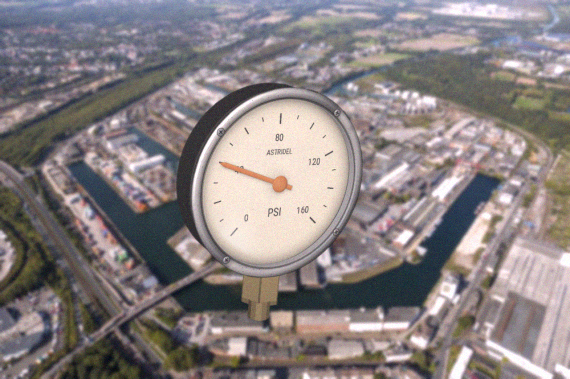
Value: value=40 unit=psi
